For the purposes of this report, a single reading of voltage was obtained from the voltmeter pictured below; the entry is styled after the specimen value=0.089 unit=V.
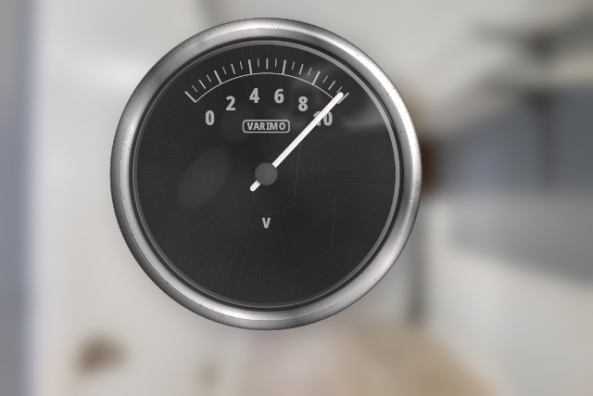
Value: value=9.75 unit=V
